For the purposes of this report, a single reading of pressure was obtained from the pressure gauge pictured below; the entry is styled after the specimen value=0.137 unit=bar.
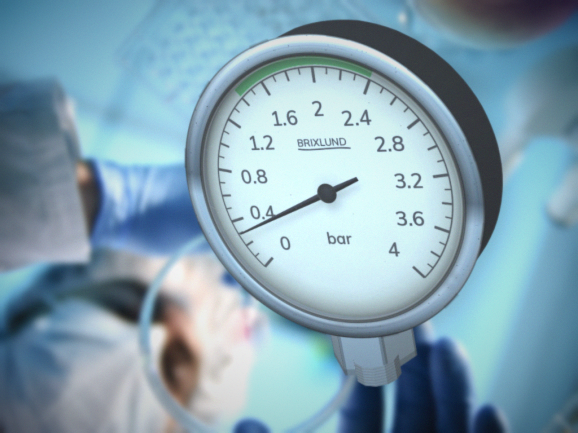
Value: value=0.3 unit=bar
